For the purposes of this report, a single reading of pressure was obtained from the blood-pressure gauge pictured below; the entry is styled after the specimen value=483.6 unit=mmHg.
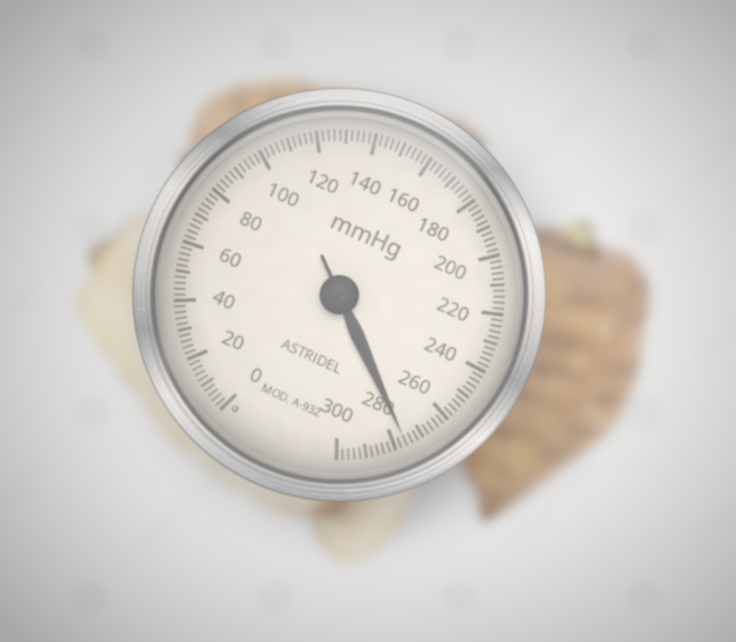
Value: value=276 unit=mmHg
